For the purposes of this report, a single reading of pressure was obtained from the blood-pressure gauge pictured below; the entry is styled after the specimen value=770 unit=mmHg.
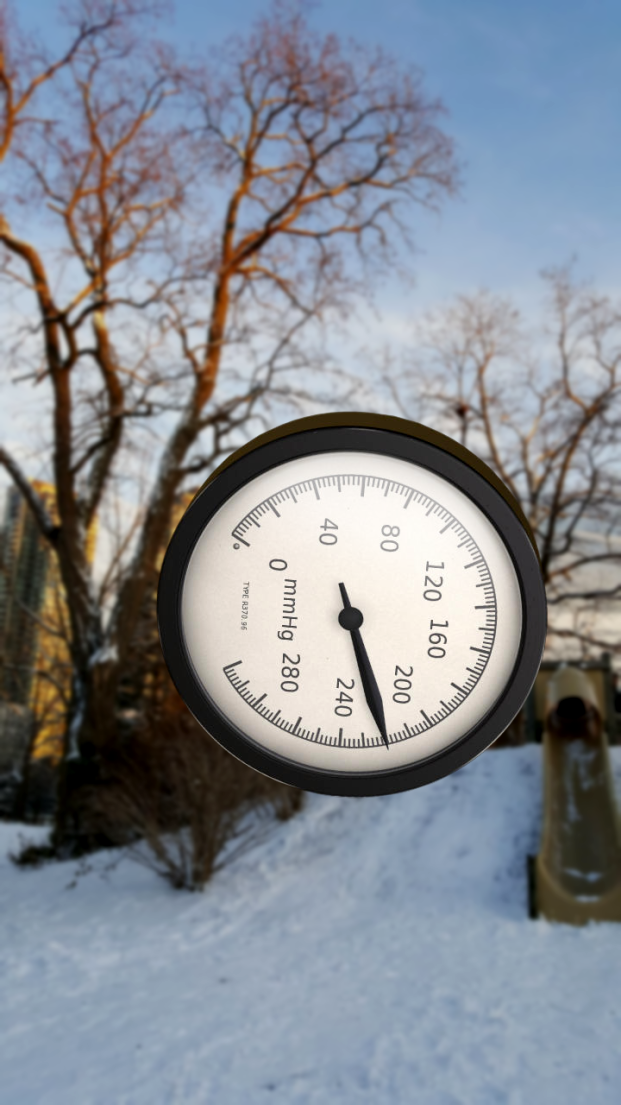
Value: value=220 unit=mmHg
